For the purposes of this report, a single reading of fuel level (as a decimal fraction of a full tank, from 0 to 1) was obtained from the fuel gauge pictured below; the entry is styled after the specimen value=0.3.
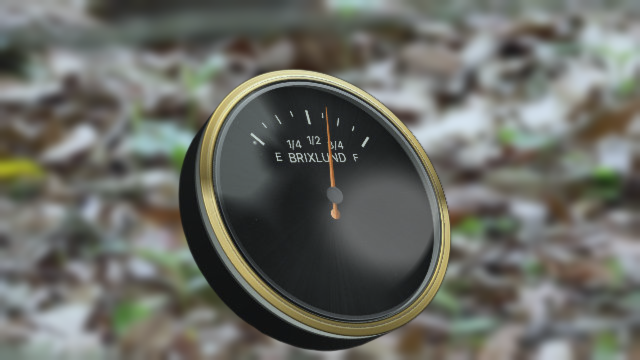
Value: value=0.625
